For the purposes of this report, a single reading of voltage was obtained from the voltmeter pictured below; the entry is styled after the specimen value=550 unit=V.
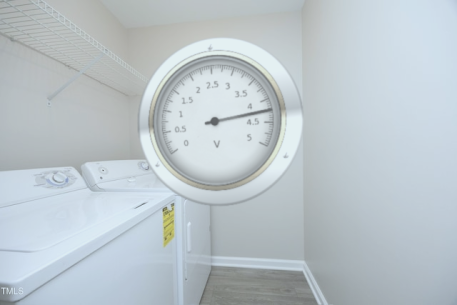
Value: value=4.25 unit=V
